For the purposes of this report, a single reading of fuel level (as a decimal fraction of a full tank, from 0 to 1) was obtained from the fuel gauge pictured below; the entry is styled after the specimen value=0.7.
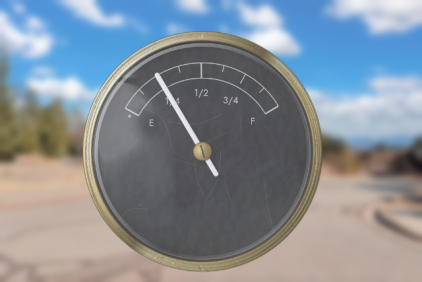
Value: value=0.25
